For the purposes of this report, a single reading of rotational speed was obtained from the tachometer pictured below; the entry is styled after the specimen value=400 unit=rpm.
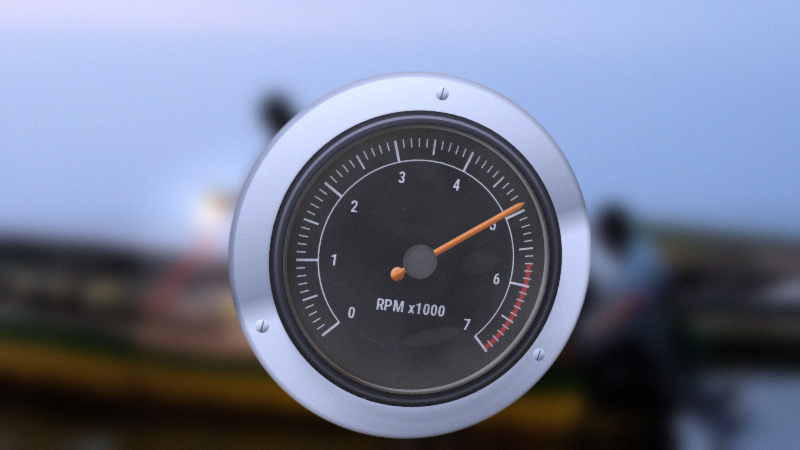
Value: value=4900 unit=rpm
